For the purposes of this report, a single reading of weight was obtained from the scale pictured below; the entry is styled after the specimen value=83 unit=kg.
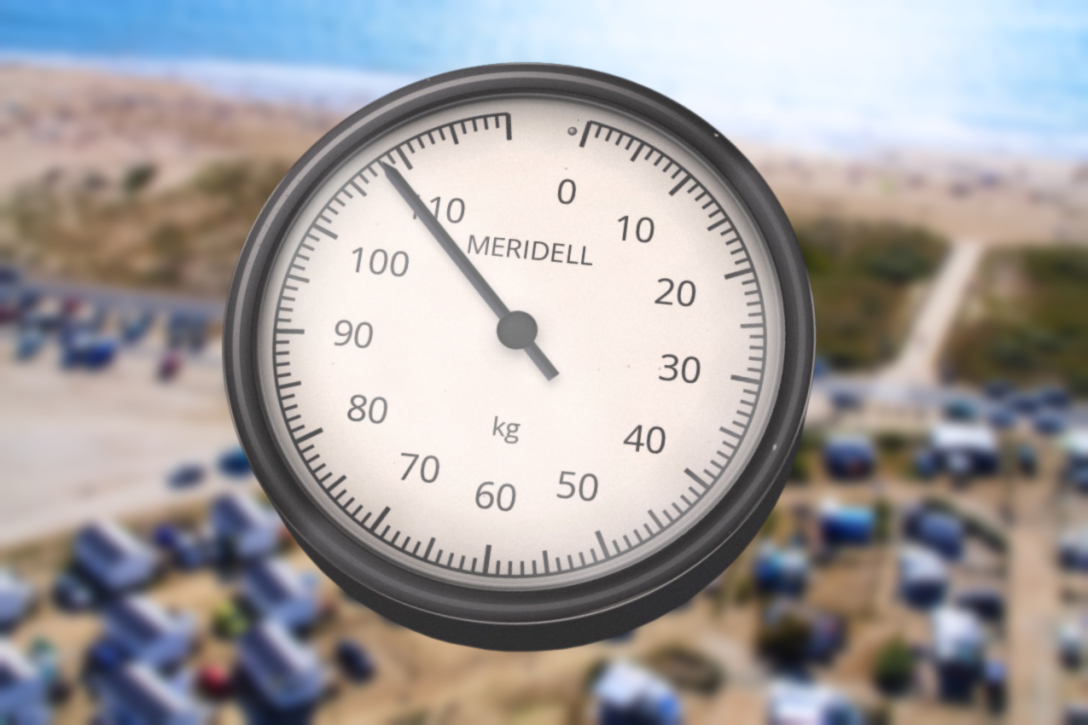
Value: value=108 unit=kg
